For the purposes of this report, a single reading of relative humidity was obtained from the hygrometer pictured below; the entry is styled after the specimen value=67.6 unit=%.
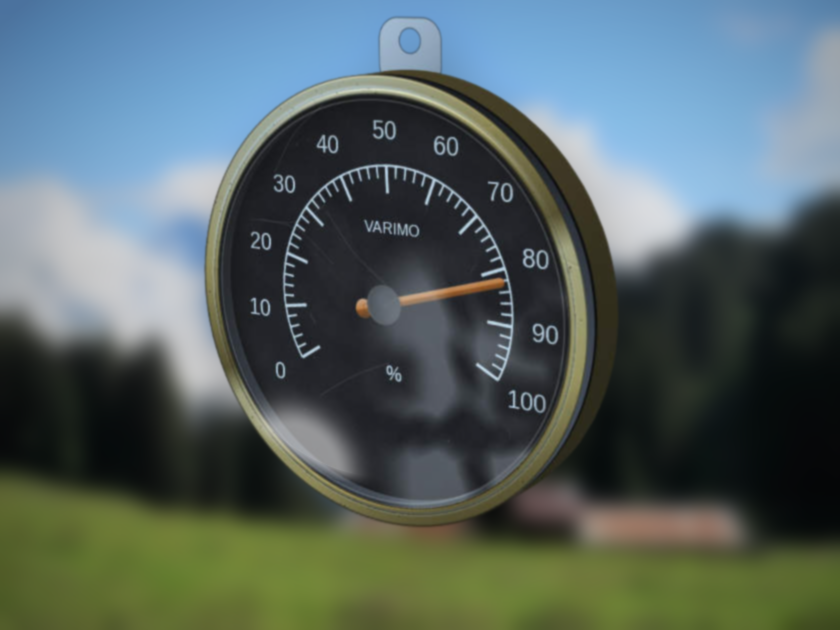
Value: value=82 unit=%
